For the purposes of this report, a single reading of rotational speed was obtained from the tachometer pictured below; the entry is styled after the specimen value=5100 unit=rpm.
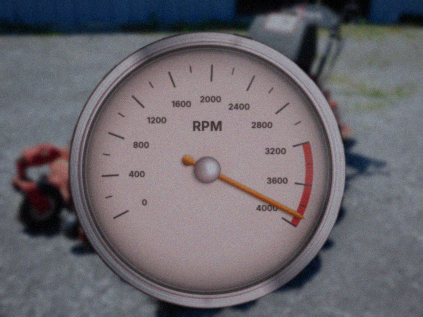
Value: value=3900 unit=rpm
